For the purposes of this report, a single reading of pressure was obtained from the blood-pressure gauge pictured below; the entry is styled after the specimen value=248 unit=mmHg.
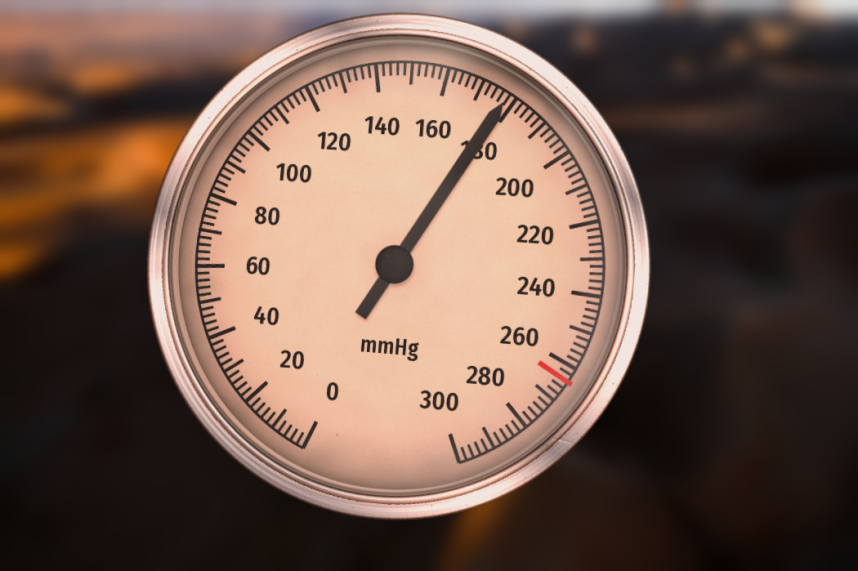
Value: value=178 unit=mmHg
